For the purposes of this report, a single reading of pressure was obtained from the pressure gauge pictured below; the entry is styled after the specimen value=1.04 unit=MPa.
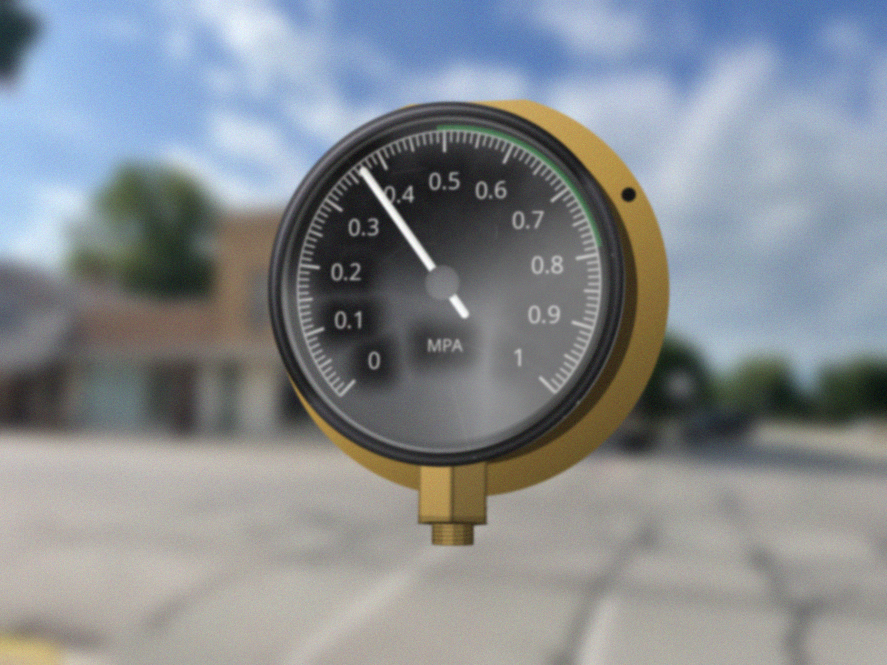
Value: value=0.37 unit=MPa
